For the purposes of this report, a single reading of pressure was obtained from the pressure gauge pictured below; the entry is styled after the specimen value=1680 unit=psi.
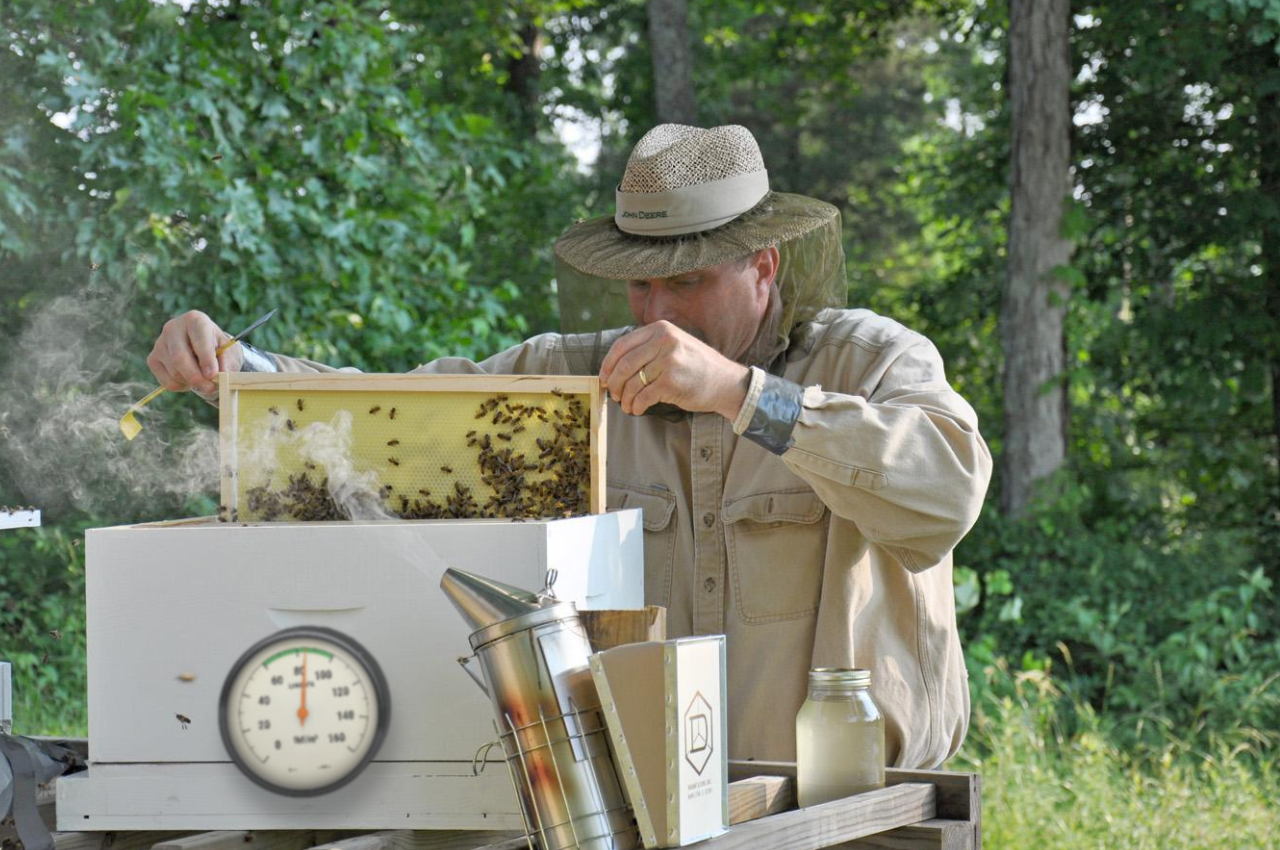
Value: value=85 unit=psi
